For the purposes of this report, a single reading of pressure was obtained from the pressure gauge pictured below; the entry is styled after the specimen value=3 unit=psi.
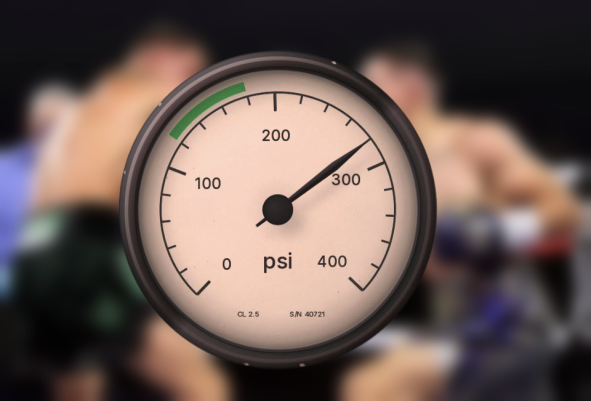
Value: value=280 unit=psi
